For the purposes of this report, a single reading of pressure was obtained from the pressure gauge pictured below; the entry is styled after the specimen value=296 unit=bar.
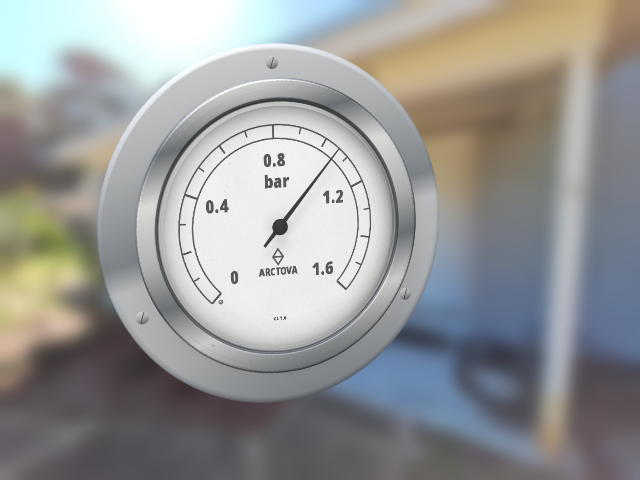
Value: value=1.05 unit=bar
